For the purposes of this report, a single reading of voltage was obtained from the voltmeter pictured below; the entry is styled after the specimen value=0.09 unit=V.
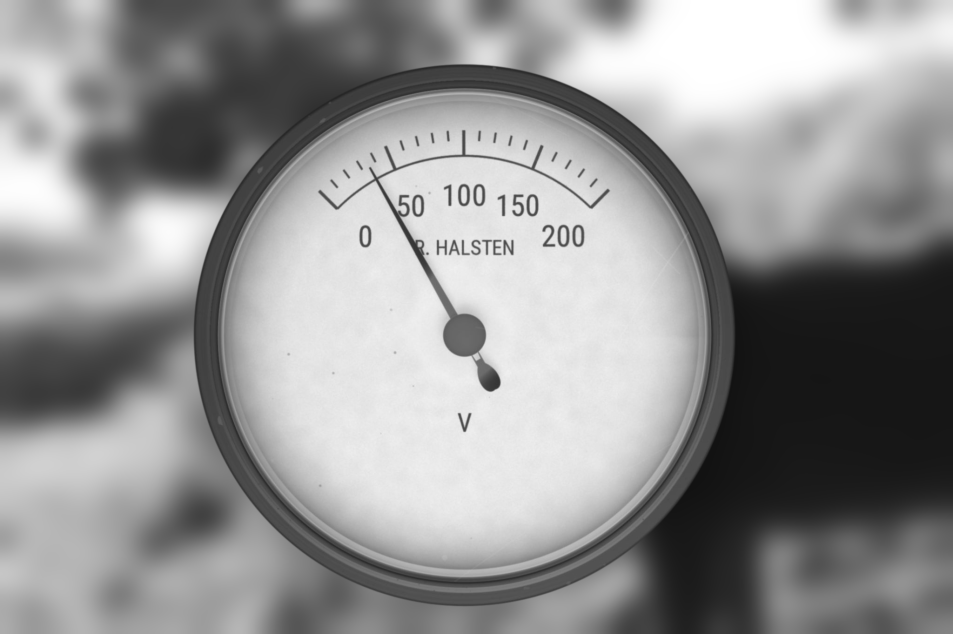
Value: value=35 unit=V
